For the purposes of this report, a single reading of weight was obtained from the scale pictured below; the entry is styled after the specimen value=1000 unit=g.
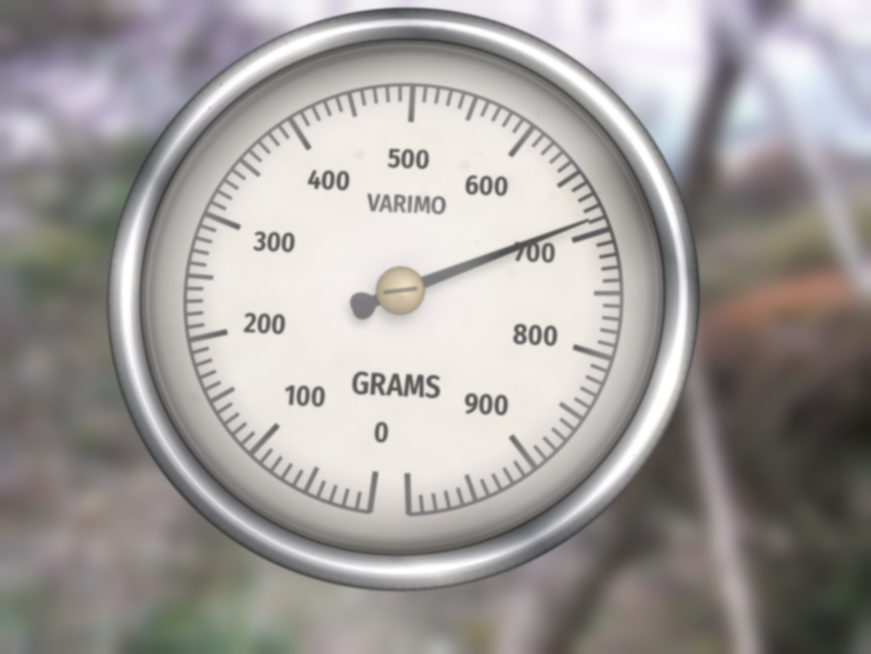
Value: value=690 unit=g
